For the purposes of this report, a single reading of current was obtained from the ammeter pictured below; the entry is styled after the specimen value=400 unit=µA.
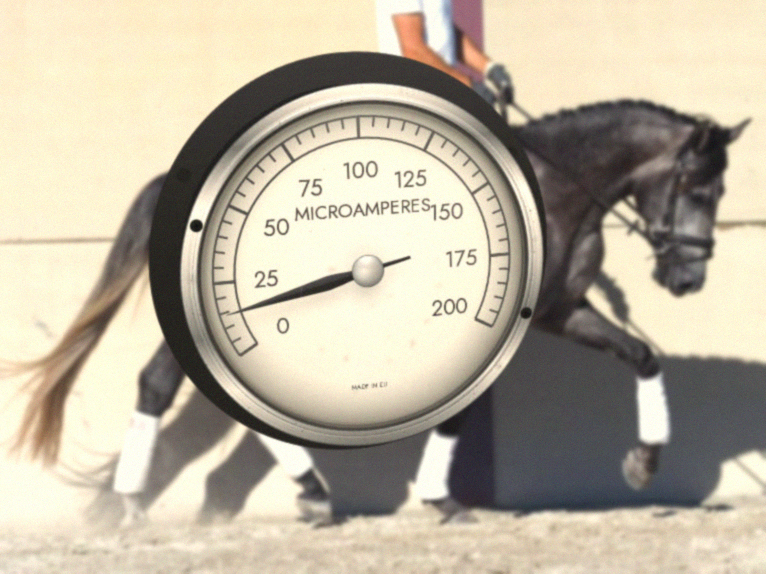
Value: value=15 unit=µA
